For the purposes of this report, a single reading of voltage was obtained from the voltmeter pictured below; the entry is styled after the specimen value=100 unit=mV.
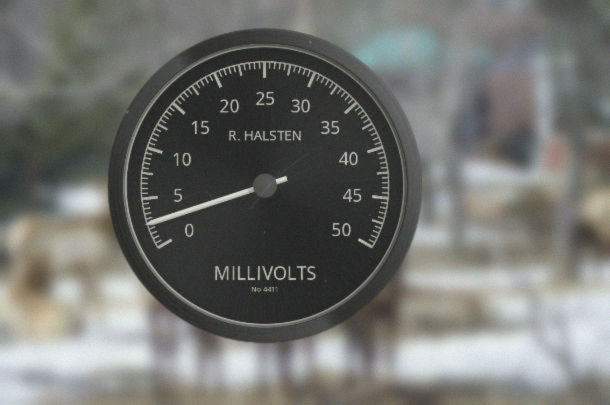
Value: value=2.5 unit=mV
